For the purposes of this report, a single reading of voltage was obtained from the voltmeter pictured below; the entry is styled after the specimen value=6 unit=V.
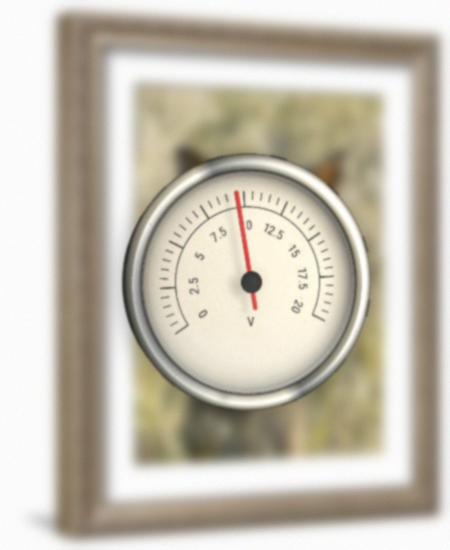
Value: value=9.5 unit=V
